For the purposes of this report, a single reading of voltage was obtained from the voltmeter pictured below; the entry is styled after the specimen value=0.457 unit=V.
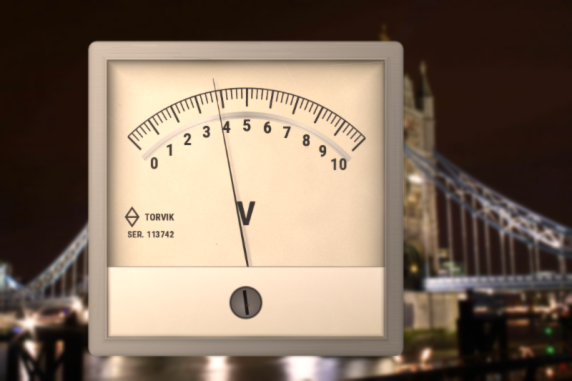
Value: value=3.8 unit=V
